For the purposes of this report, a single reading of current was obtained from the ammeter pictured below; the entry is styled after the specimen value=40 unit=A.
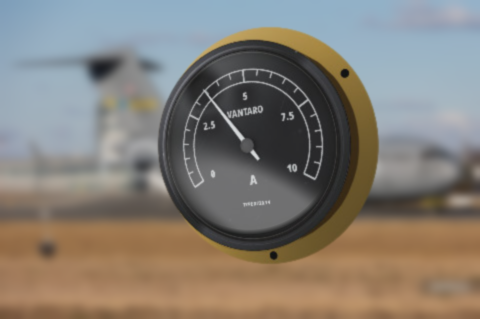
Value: value=3.5 unit=A
